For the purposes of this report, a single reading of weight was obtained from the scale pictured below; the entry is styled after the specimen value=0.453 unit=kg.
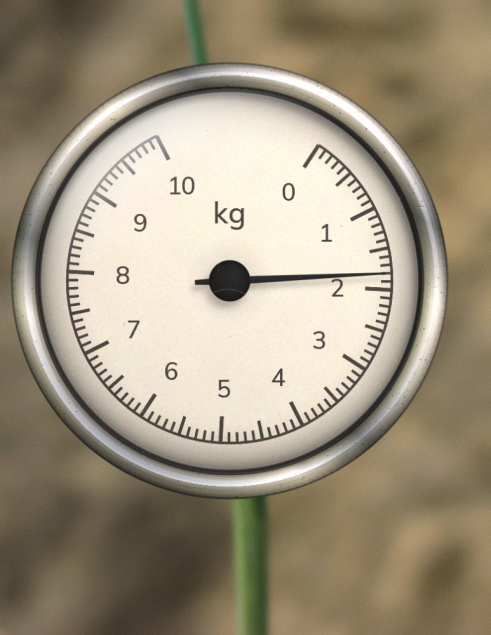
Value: value=1.8 unit=kg
